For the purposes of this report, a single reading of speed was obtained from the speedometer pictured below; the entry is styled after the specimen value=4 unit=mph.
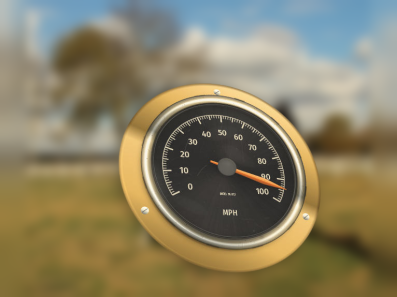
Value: value=95 unit=mph
